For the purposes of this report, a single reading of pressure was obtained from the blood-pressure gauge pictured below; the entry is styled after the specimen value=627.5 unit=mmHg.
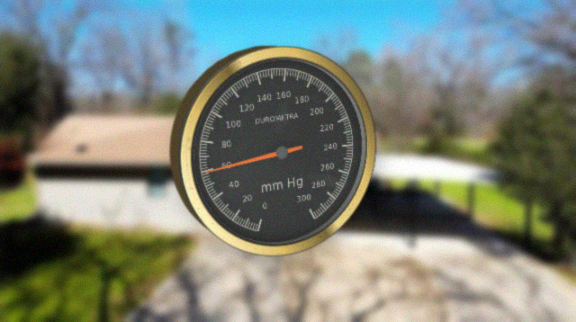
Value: value=60 unit=mmHg
